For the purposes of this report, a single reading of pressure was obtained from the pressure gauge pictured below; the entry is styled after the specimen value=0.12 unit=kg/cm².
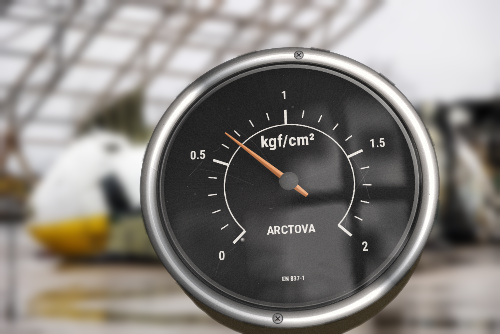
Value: value=0.65 unit=kg/cm²
